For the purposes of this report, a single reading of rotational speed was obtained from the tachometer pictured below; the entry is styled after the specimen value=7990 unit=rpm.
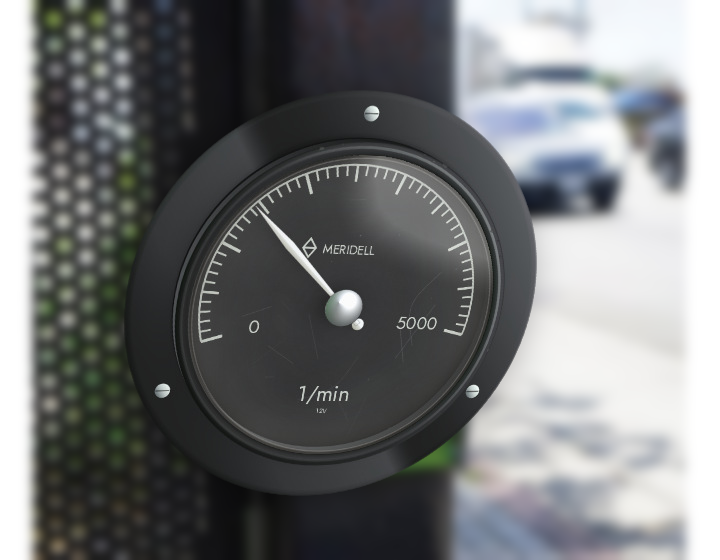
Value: value=1450 unit=rpm
